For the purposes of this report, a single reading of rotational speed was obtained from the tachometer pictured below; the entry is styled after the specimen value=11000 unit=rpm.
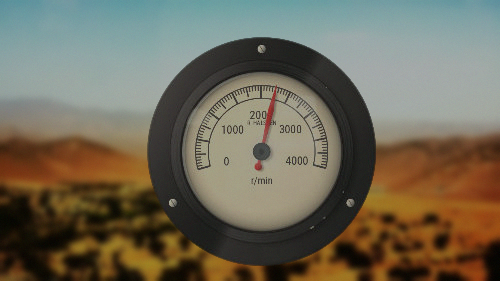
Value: value=2250 unit=rpm
